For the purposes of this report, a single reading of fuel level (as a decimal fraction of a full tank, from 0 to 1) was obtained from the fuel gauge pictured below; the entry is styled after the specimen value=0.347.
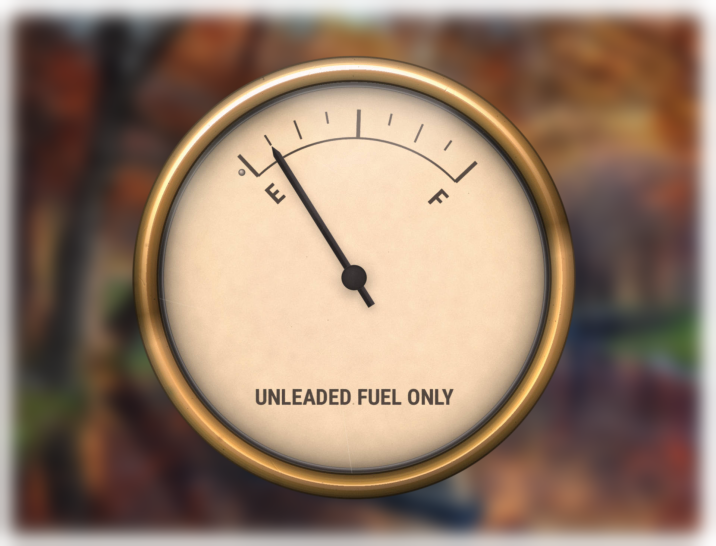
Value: value=0.125
